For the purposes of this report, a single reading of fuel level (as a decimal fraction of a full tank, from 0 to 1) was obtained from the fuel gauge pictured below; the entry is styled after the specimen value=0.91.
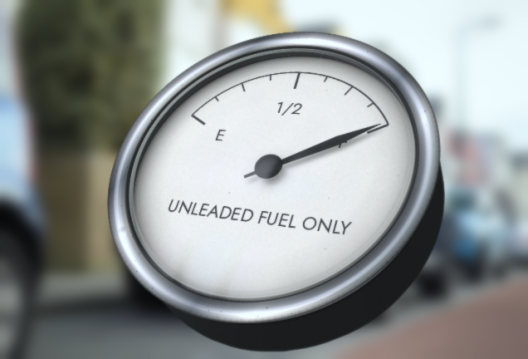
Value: value=1
